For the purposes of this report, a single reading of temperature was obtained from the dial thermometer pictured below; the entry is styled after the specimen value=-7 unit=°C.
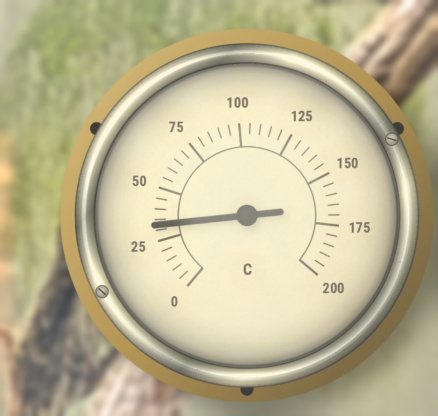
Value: value=32.5 unit=°C
